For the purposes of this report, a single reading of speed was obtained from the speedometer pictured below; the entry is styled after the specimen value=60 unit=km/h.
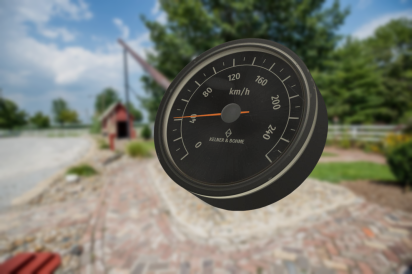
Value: value=40 unit=km/h
